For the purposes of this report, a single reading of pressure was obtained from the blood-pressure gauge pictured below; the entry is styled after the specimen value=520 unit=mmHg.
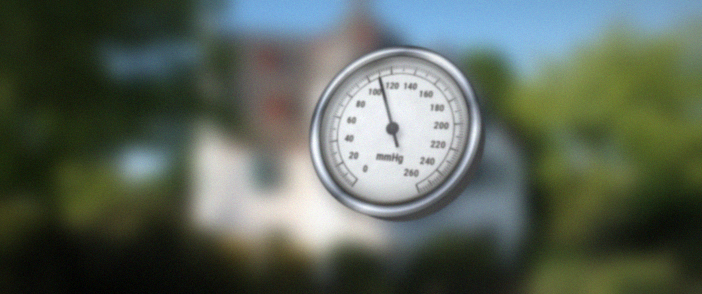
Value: value=110 unit=mmHg
